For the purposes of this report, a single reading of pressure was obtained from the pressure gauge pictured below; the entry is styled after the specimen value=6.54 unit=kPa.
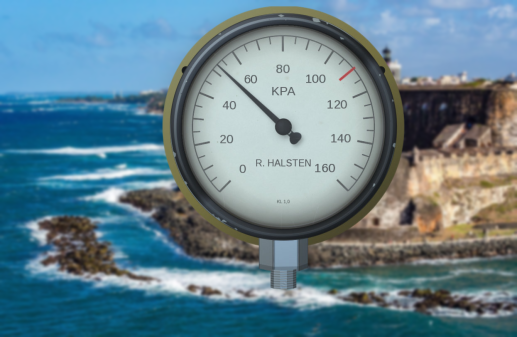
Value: value=52.5 unit=kPa
